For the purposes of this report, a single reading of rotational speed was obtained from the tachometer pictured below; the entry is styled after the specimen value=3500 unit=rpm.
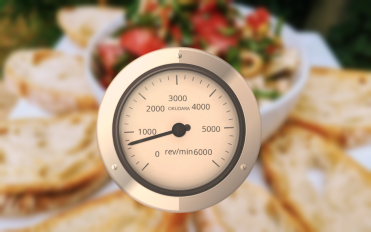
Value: value=700 unit=rpm
